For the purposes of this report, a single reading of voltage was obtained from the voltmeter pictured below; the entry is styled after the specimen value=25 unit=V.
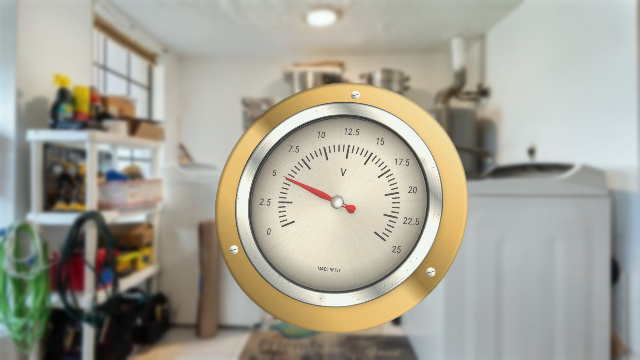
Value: value=5 unit=V
